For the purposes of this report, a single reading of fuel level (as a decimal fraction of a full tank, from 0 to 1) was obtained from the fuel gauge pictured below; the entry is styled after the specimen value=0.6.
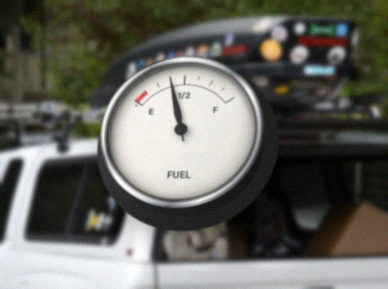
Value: value=0.375
